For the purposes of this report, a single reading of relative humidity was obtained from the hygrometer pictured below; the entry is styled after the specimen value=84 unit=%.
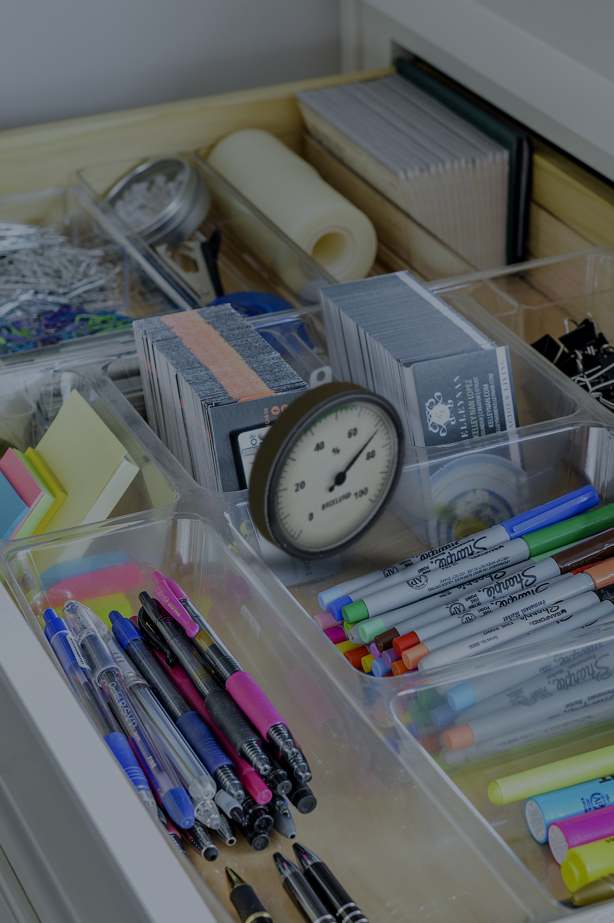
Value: value=70 unit=%
